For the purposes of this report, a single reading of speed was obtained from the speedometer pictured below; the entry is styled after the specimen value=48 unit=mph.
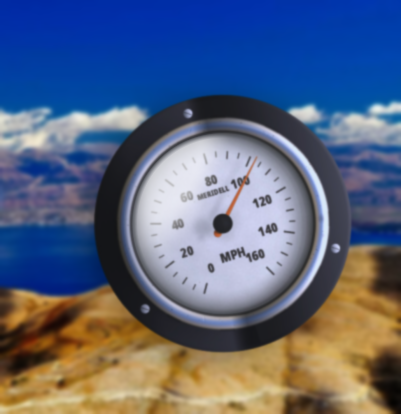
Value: value=102.5 unit=mph
